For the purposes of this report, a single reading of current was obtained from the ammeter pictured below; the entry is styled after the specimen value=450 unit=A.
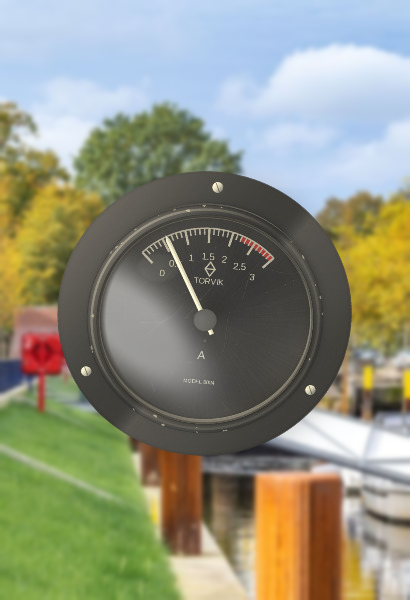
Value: value=0.6 unit=A
